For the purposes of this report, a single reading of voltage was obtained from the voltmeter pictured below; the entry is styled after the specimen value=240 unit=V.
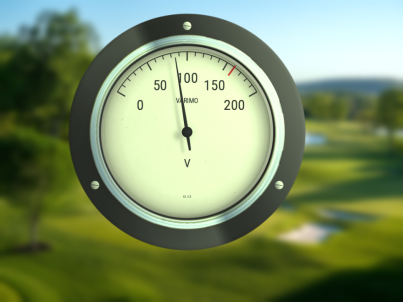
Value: value=85 unit=V
